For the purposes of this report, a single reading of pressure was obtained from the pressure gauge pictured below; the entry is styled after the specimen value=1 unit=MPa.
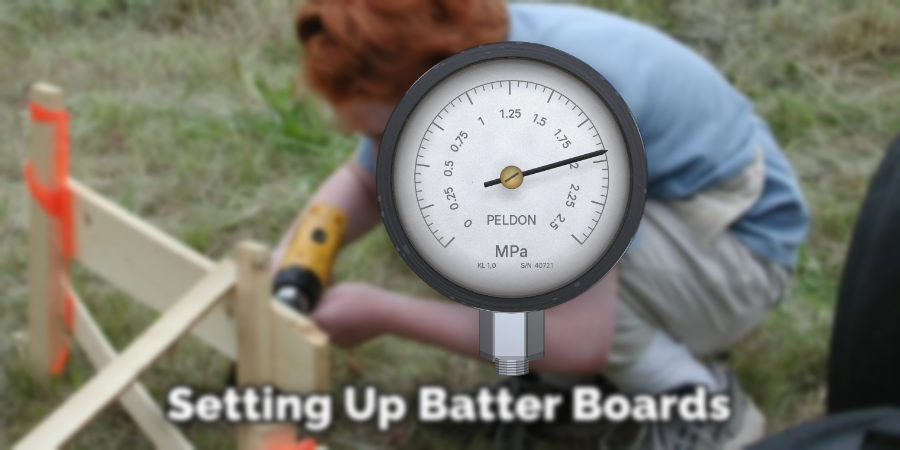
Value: value=1.95 unit=MPa
